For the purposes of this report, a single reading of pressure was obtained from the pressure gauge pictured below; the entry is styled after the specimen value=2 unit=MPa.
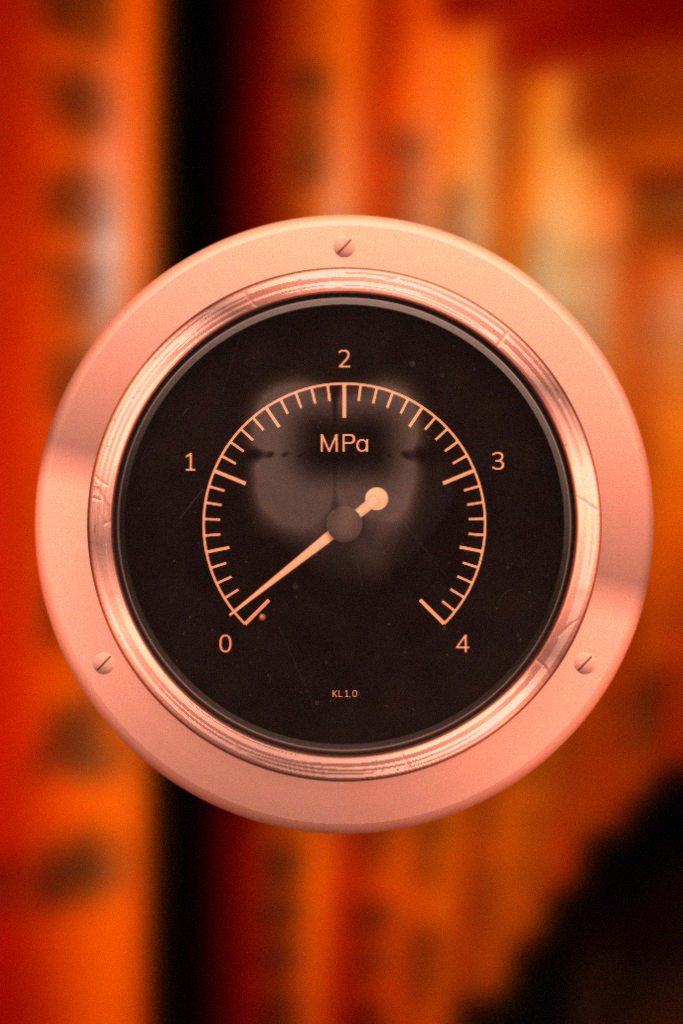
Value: value=0.1 unit=MPa
